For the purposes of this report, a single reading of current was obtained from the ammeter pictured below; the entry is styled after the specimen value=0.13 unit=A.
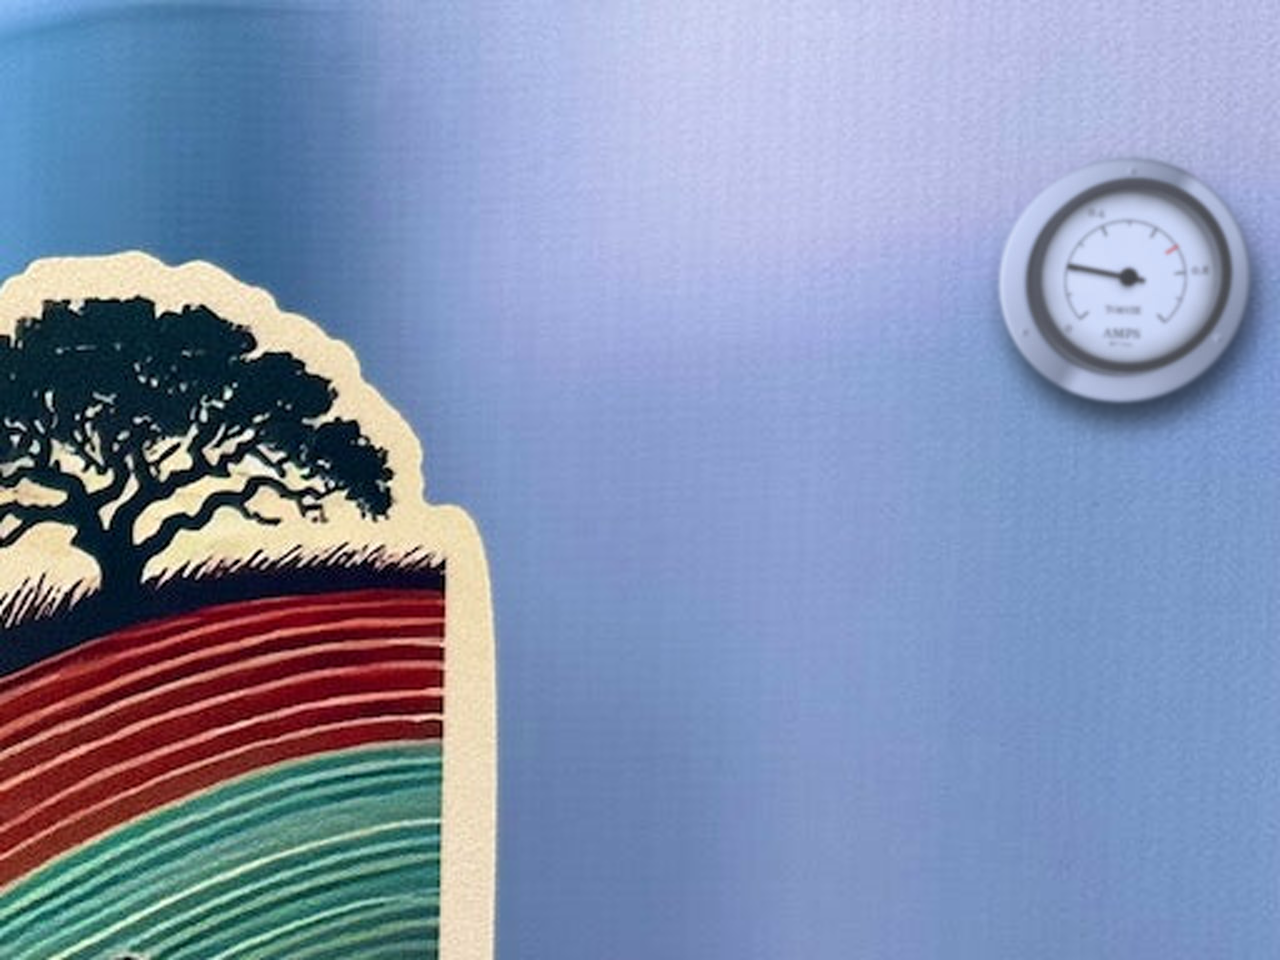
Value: value=0.2 unit=A
